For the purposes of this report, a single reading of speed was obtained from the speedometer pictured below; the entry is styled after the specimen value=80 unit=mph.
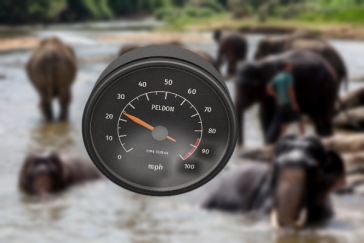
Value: value=25 unit=mph
